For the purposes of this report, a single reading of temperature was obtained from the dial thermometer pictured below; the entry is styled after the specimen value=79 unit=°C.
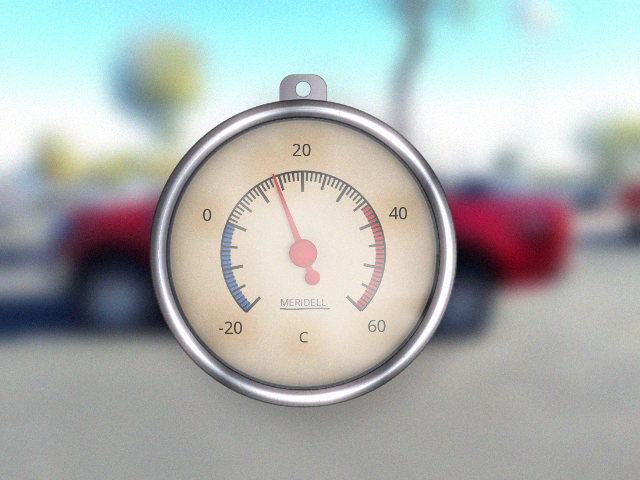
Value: value=14 unit=°C
